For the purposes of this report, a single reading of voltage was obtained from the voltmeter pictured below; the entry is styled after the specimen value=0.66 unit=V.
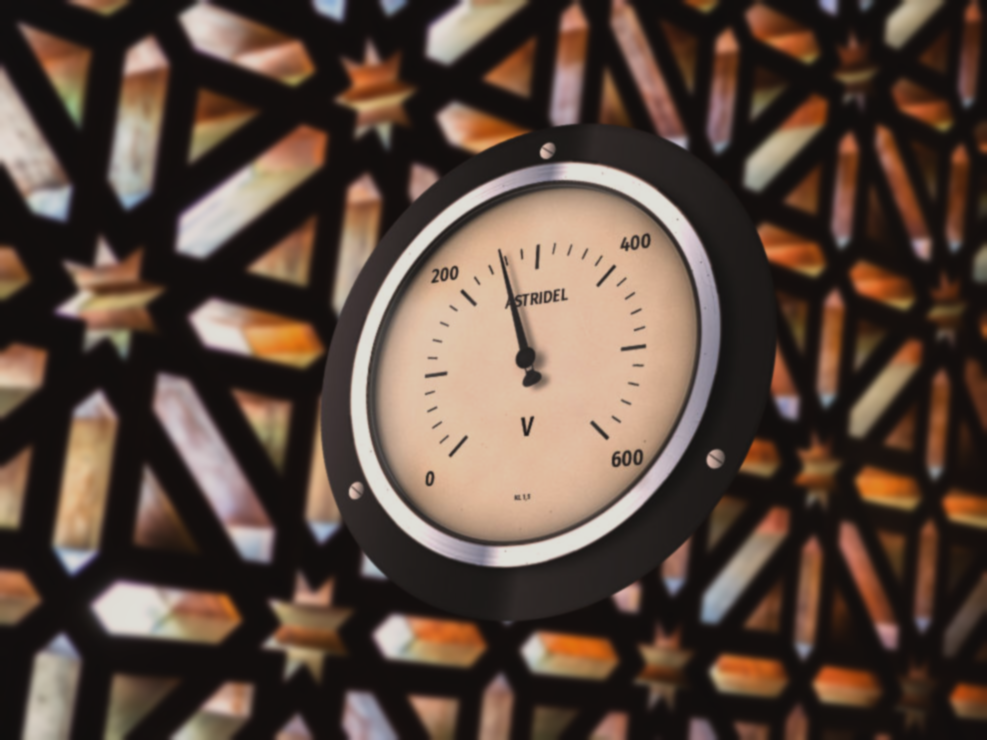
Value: value=260 unit=V
